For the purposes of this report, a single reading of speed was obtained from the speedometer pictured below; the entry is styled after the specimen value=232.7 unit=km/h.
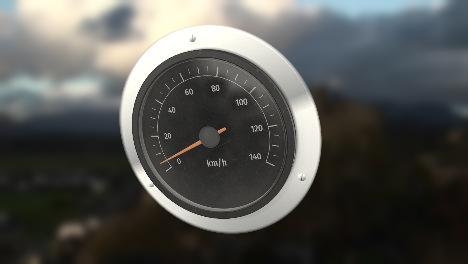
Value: value=5 unit=km/h
